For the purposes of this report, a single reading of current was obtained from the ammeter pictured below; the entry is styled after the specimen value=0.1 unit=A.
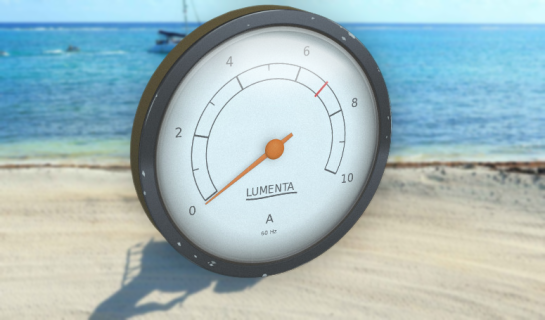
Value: value=0 unit=A
